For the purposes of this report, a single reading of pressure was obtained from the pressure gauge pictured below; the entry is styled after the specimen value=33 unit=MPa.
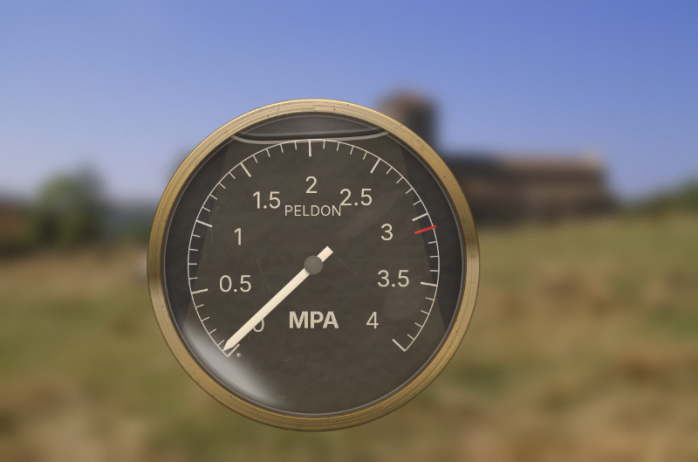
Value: value=0.05 unit=MPa
